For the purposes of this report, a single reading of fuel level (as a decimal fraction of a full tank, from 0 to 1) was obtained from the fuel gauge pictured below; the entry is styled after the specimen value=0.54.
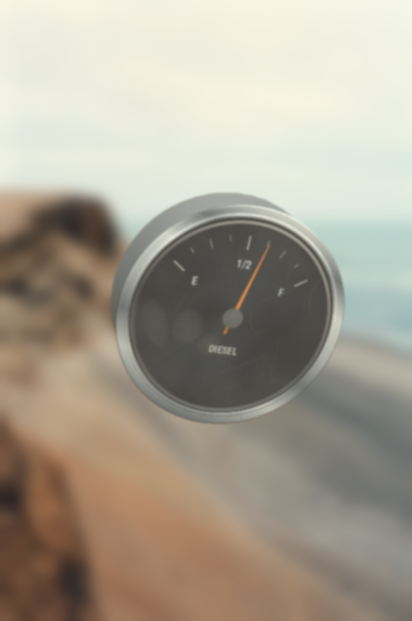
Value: value=0.625
